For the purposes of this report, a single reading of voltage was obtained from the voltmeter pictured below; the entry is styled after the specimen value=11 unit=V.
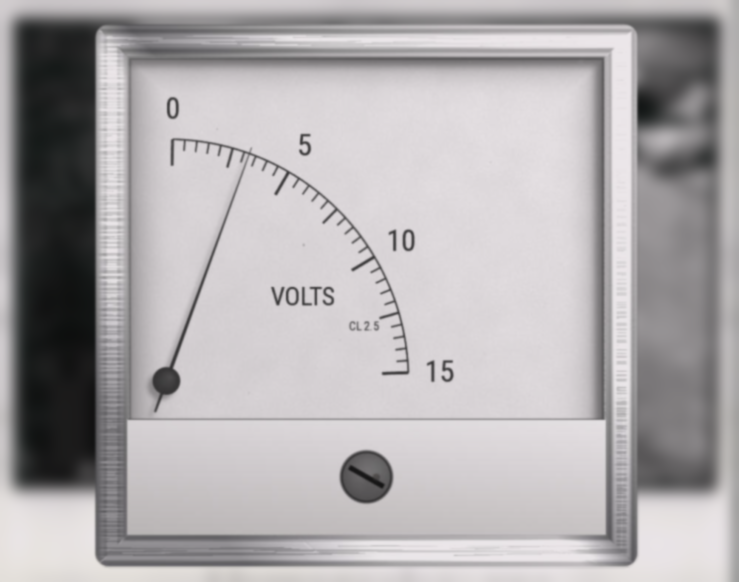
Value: value=3.25 unit=V
